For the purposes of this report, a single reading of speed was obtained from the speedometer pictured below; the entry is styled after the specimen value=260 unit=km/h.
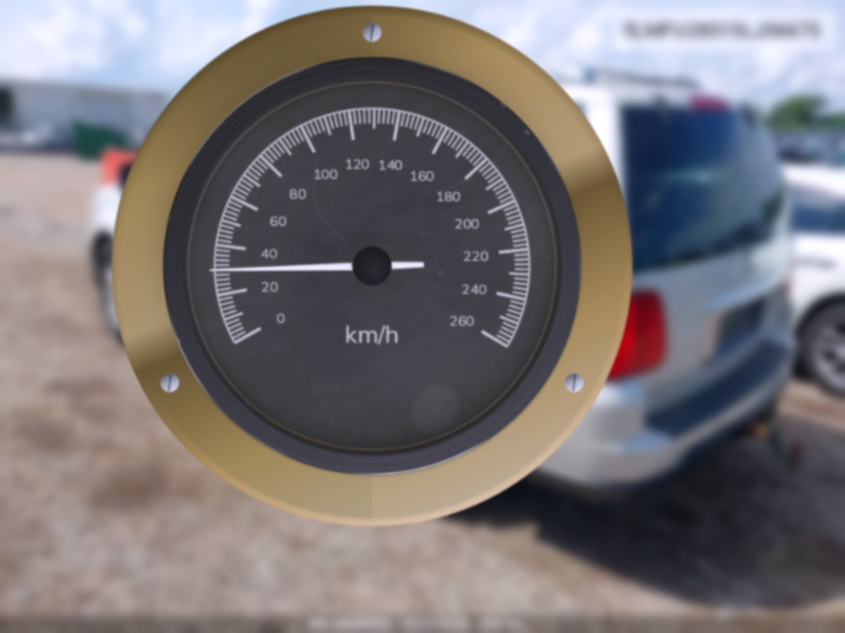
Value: value=30 unit=km/h
